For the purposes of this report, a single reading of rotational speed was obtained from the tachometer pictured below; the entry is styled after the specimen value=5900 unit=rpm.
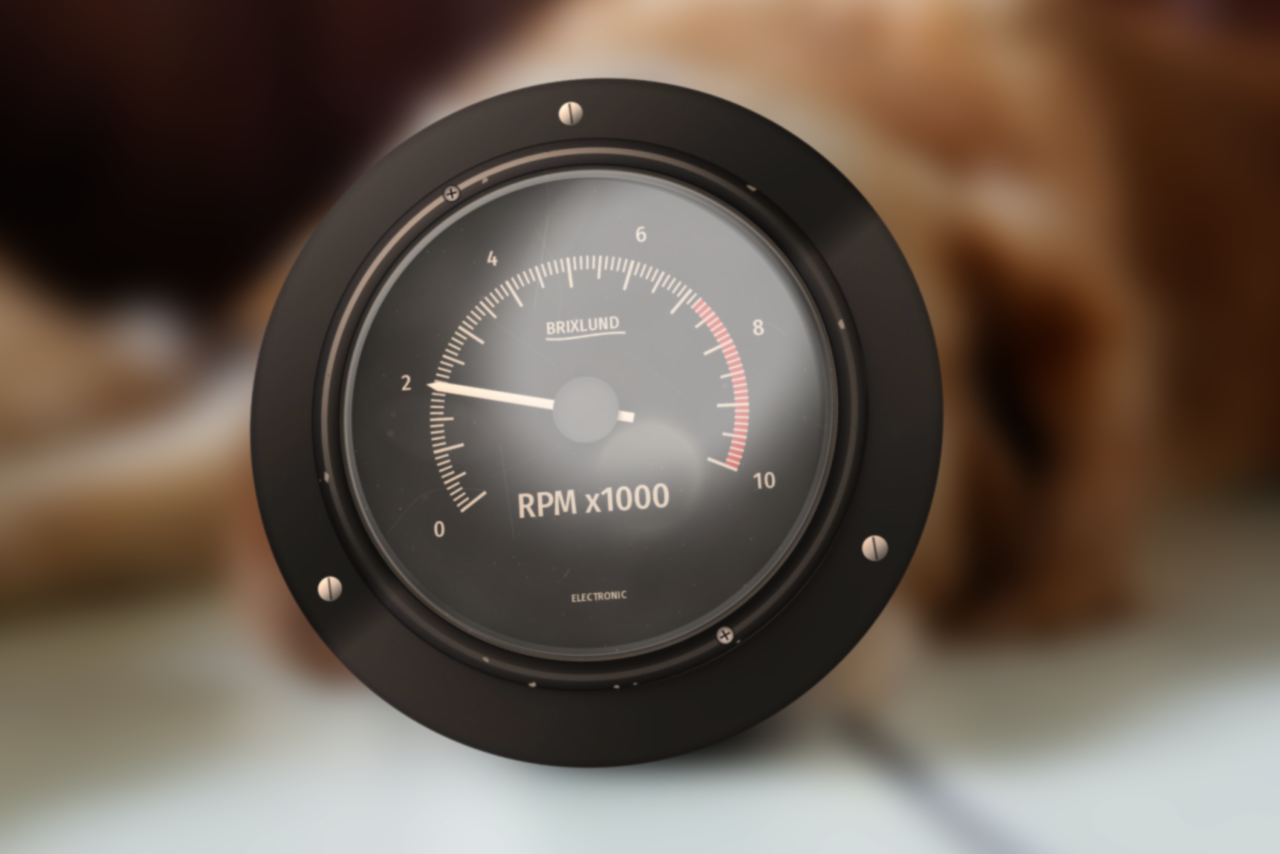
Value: value=2000 unit=rpm
